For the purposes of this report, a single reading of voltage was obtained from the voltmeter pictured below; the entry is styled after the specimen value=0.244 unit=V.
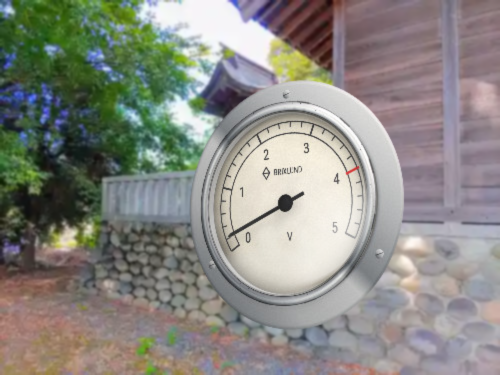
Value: value=0.2 unit=V
